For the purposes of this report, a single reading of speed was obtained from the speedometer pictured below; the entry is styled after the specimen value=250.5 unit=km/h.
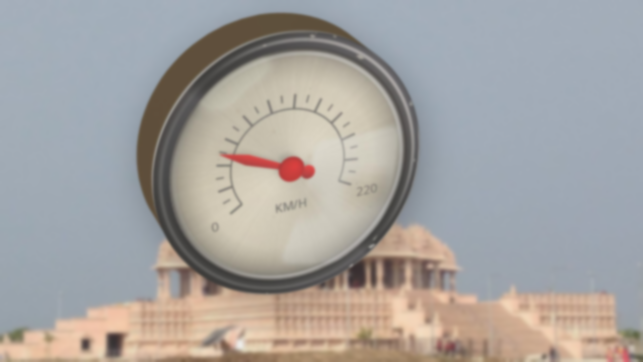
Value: value=50 unit=km/h
